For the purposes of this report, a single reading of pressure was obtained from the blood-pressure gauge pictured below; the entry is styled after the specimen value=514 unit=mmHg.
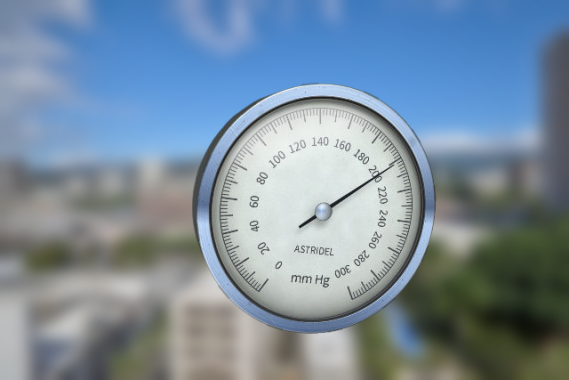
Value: value=200 unit=mmHg
